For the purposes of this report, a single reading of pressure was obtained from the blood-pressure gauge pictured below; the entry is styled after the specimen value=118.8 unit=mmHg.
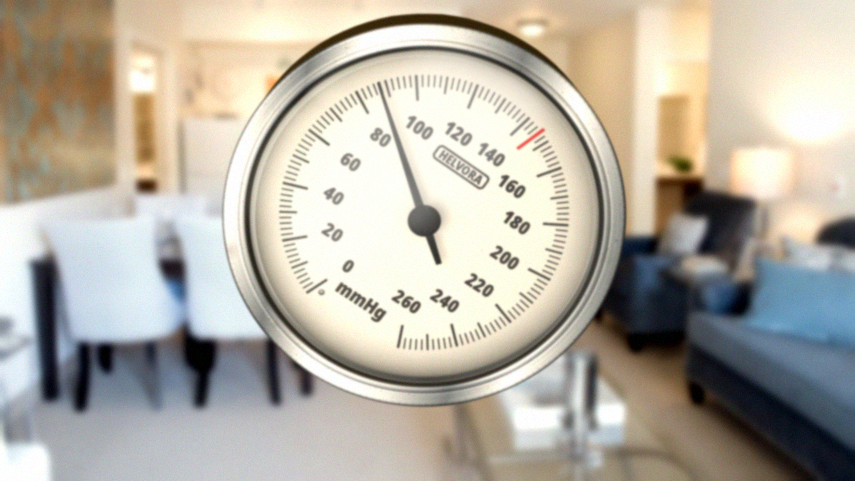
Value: value=88 unit=mmHg
